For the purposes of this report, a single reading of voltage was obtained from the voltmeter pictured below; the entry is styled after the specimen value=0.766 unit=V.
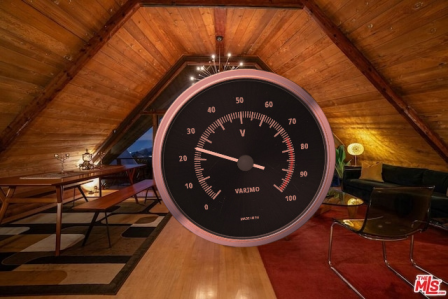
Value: value=25 unit=V
